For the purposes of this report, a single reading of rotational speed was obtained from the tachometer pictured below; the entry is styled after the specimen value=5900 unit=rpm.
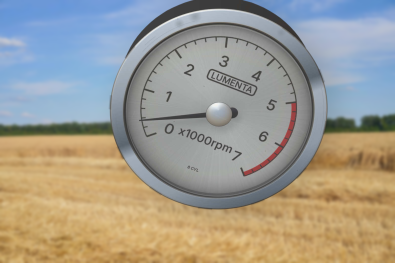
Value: value=400 unit=rpm
